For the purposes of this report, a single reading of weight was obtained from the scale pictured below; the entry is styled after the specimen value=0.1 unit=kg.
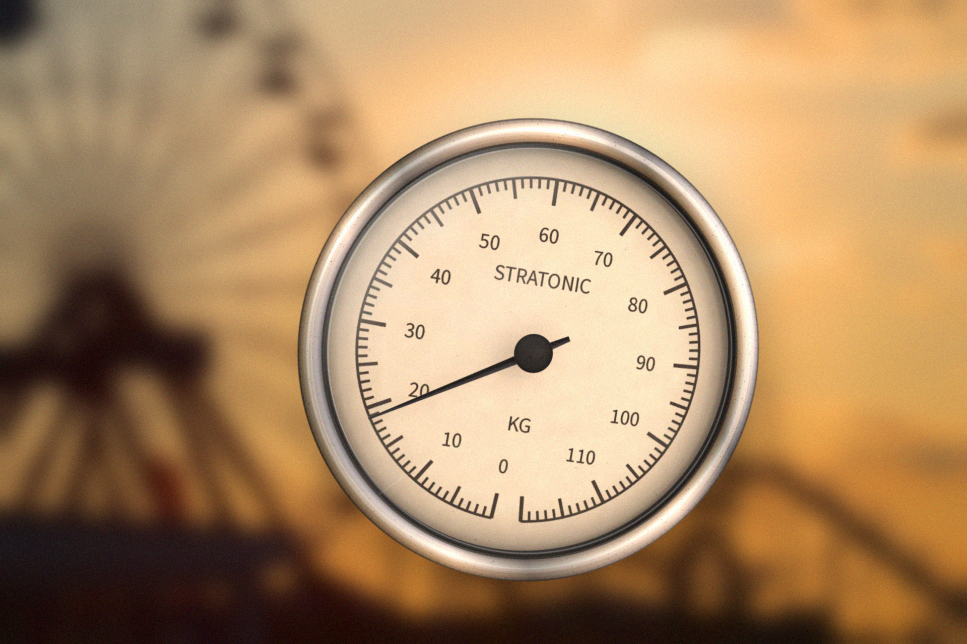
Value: value=19 unit=kg
